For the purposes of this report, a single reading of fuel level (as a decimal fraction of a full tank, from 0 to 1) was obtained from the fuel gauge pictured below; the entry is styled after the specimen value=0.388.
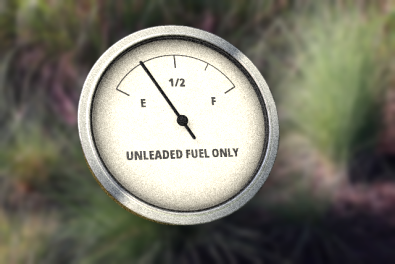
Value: value=0.25
